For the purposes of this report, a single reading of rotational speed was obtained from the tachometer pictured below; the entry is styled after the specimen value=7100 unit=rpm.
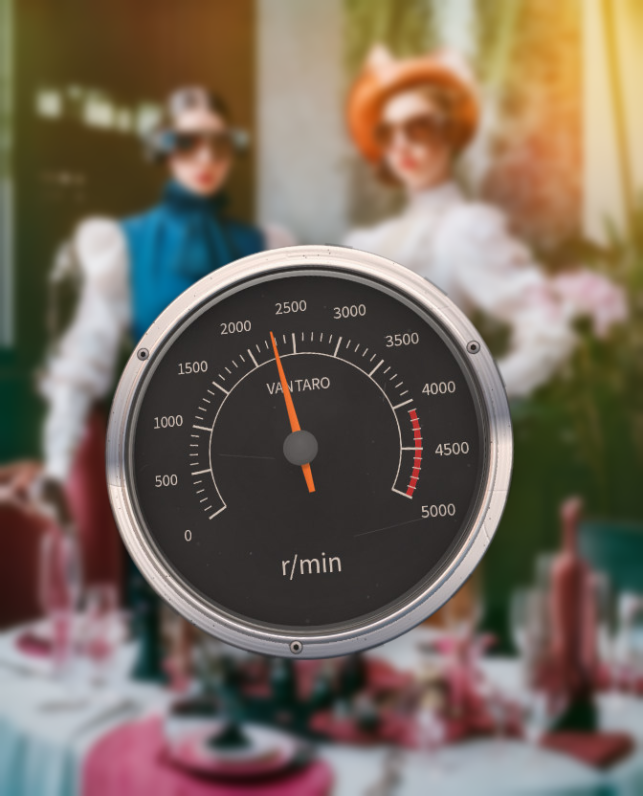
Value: value=2300 unit=rpm
